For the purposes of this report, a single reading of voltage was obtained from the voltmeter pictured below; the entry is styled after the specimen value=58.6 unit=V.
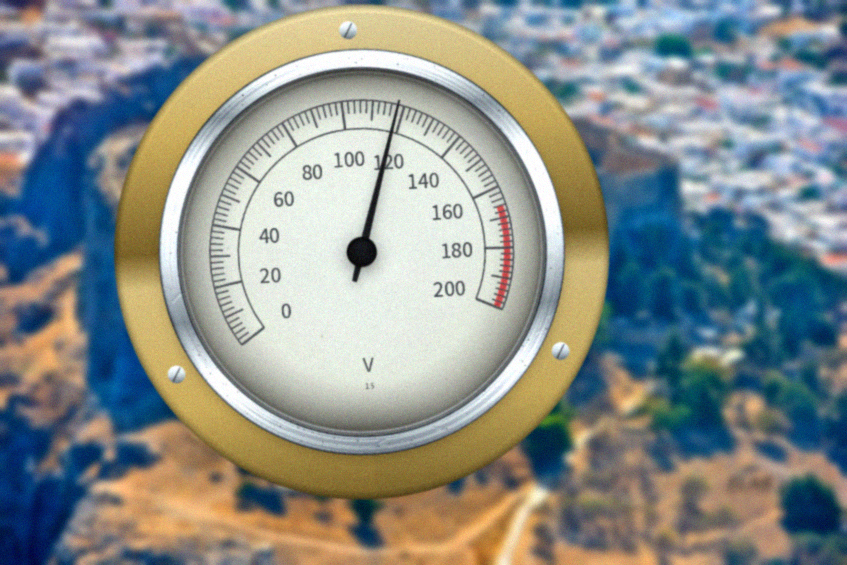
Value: value=118 unit=V
